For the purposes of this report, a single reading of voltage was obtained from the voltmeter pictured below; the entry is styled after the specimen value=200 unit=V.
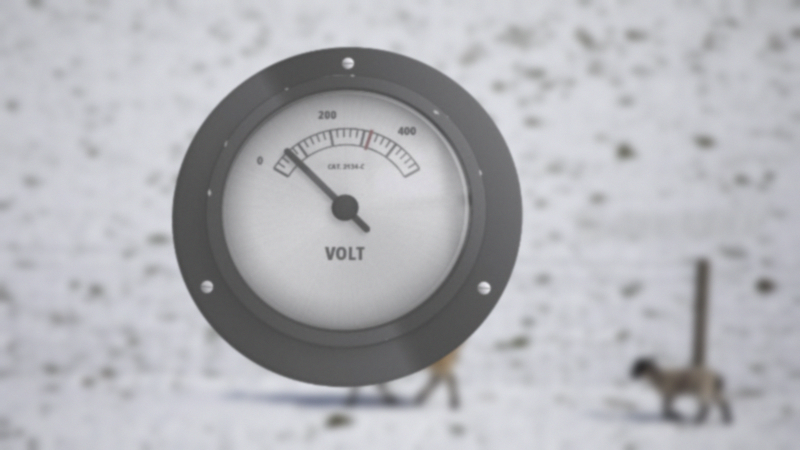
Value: value=60 unit=V
